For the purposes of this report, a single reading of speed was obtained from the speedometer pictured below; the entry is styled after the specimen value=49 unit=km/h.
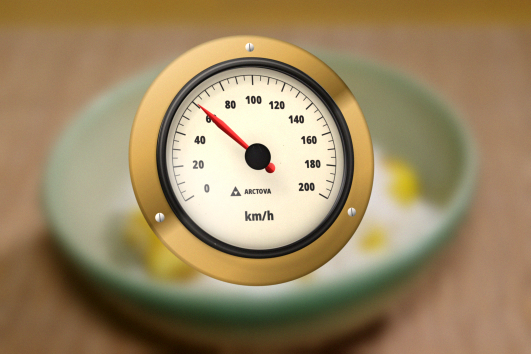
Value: value=60 unit=km/h
